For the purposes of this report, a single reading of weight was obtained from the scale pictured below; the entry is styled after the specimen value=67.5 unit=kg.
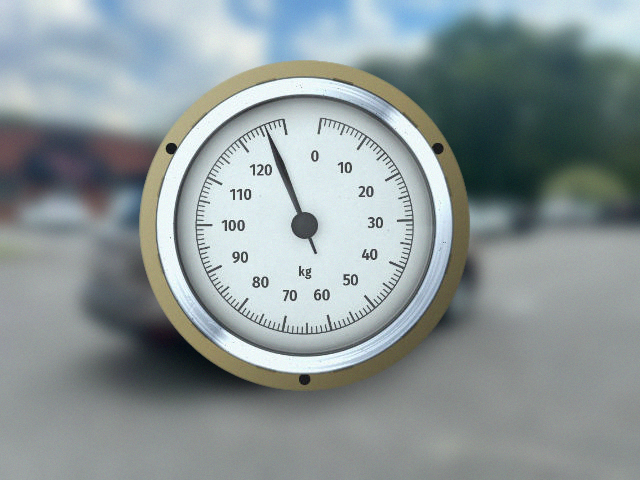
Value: value=126 unit=kg
